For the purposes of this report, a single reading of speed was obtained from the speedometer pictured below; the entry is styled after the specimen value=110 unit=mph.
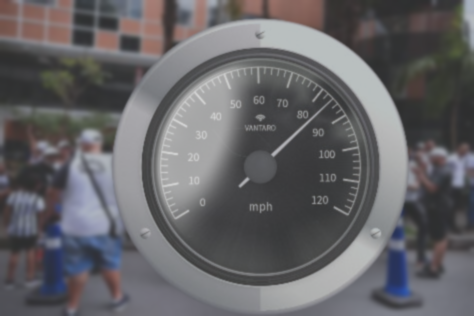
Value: value=84 unit=mph
